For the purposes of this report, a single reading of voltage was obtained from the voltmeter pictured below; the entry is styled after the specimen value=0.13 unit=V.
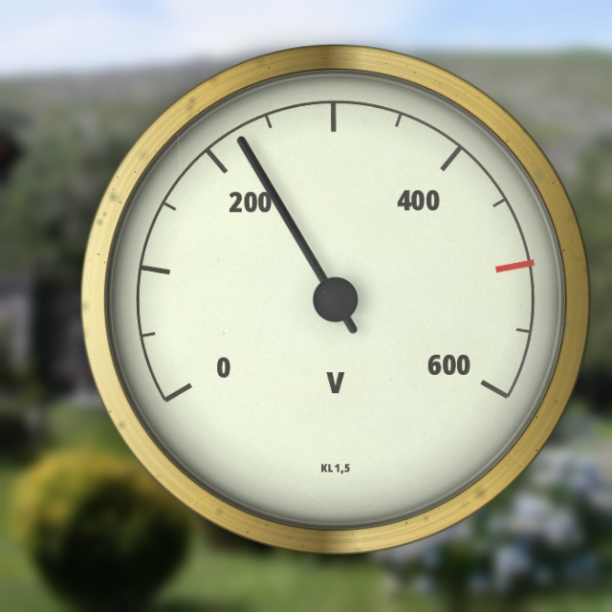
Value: value=225 unit=V
